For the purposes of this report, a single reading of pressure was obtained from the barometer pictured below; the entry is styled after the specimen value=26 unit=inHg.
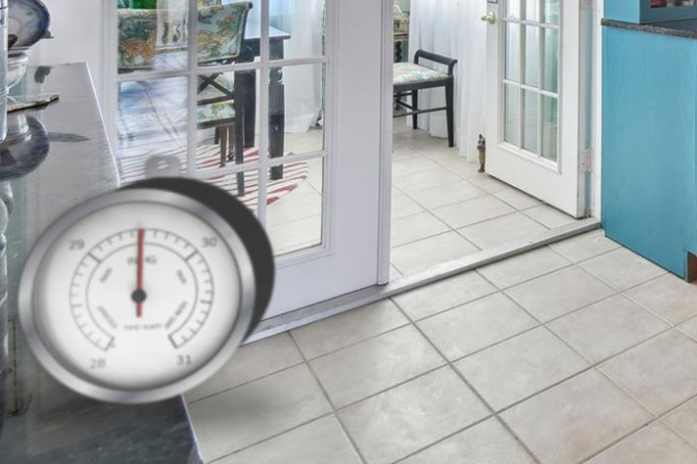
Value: value=29.5 unit=inHg
